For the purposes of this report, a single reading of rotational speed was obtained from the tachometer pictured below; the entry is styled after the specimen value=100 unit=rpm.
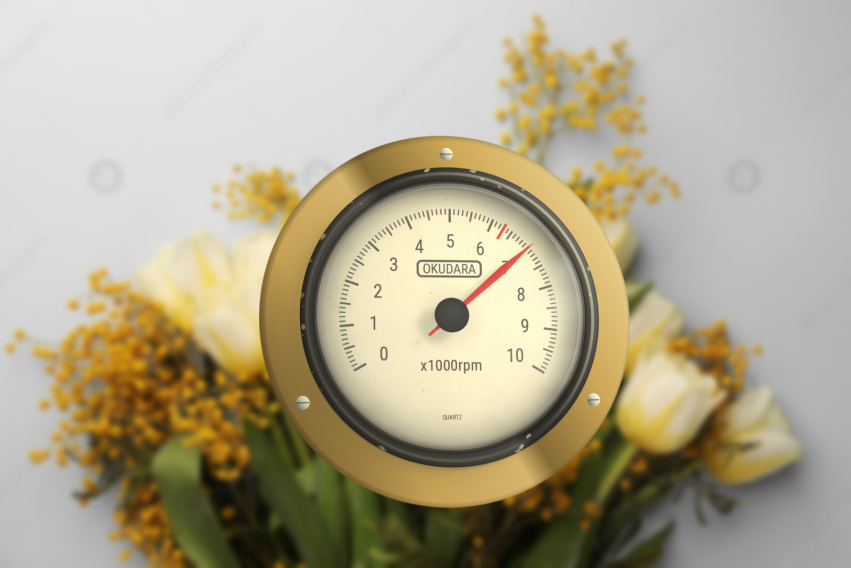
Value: value=7000 unit=rpm
